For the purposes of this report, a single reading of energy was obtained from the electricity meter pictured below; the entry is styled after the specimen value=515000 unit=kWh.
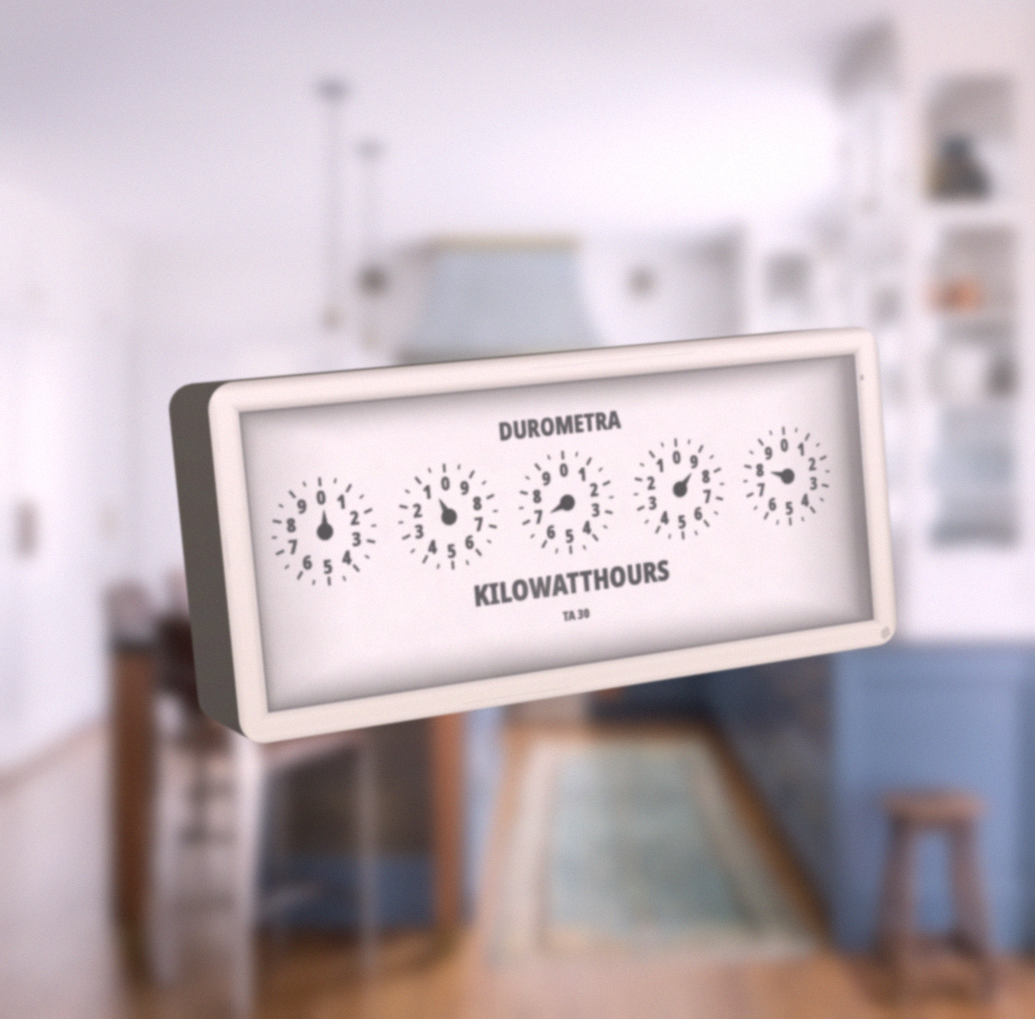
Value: value=688 unit=kWh
